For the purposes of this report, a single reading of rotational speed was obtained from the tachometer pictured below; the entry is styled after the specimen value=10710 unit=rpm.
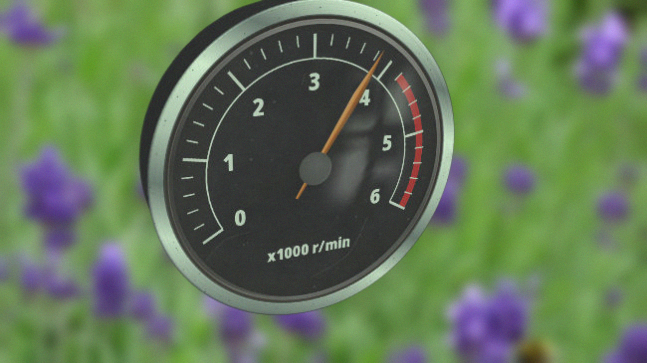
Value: value=3800 unit=rpm
